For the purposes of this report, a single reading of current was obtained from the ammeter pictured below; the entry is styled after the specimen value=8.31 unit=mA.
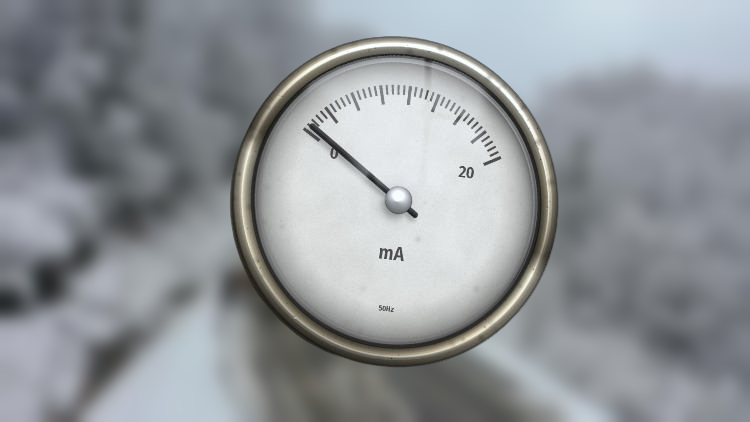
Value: value=0.5 unit=mA
